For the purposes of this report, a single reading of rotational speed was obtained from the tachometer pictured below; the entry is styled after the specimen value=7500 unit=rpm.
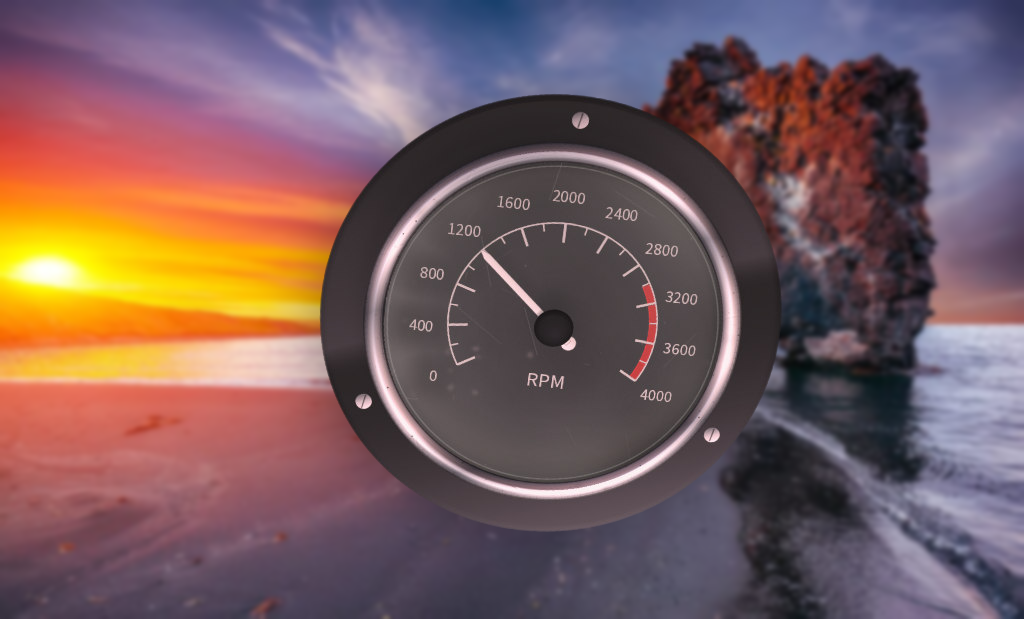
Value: value=1200 unit=rpm
